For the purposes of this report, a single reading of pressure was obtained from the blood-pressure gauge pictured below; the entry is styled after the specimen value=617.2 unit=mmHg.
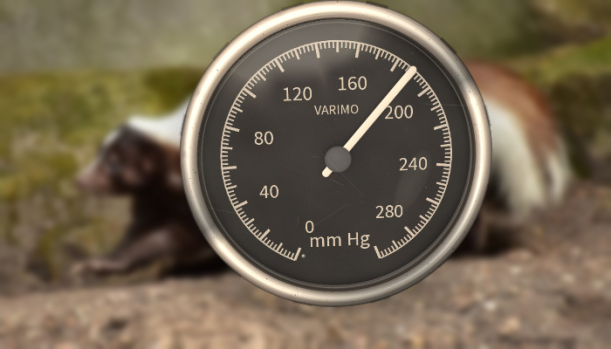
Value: value=188 unit=mmHg
